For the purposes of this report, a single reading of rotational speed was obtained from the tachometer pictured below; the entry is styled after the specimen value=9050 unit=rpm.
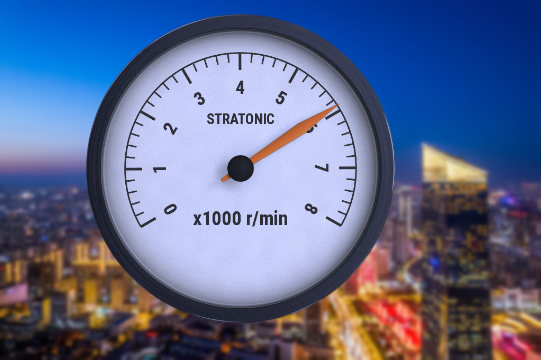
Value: value=5900 unit=rpm
